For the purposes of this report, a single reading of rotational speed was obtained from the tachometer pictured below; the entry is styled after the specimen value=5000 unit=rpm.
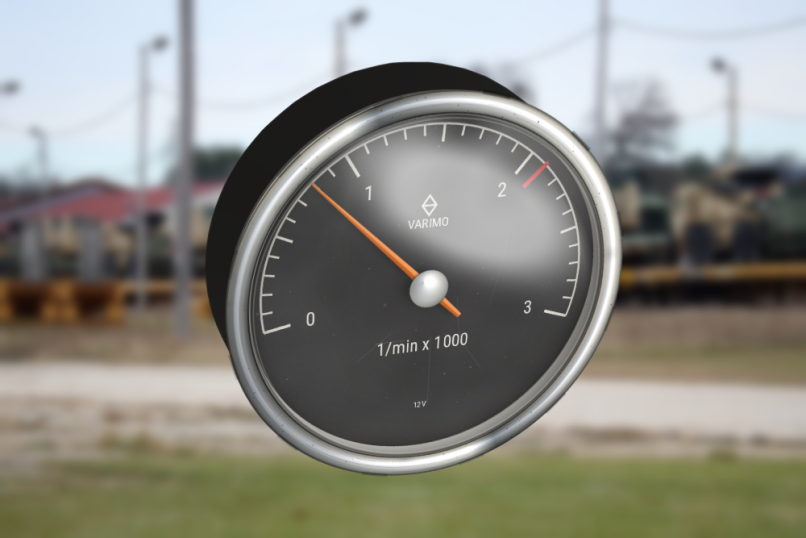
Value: value=800 unit=rpm
